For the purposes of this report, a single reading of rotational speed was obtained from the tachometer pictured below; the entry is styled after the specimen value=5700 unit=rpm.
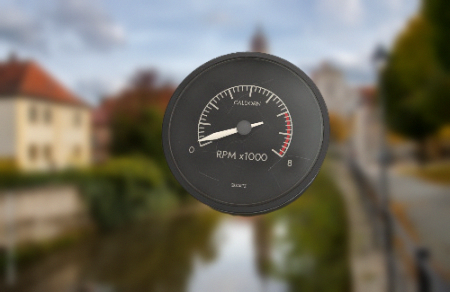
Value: value=200 unit=rpm
